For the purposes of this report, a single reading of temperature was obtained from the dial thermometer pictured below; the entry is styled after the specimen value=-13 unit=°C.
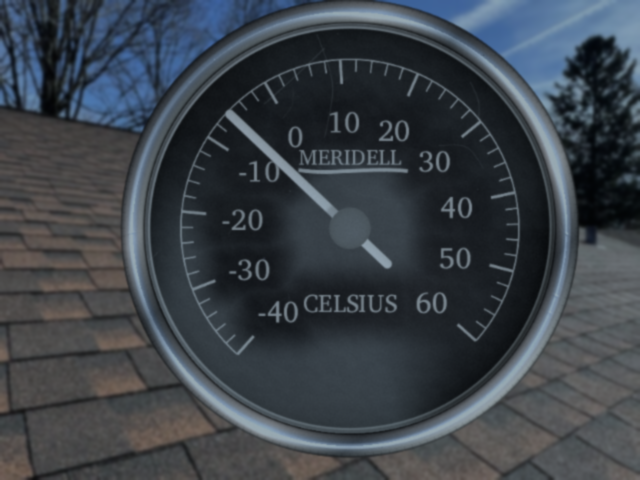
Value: value=-6 unit=°C
